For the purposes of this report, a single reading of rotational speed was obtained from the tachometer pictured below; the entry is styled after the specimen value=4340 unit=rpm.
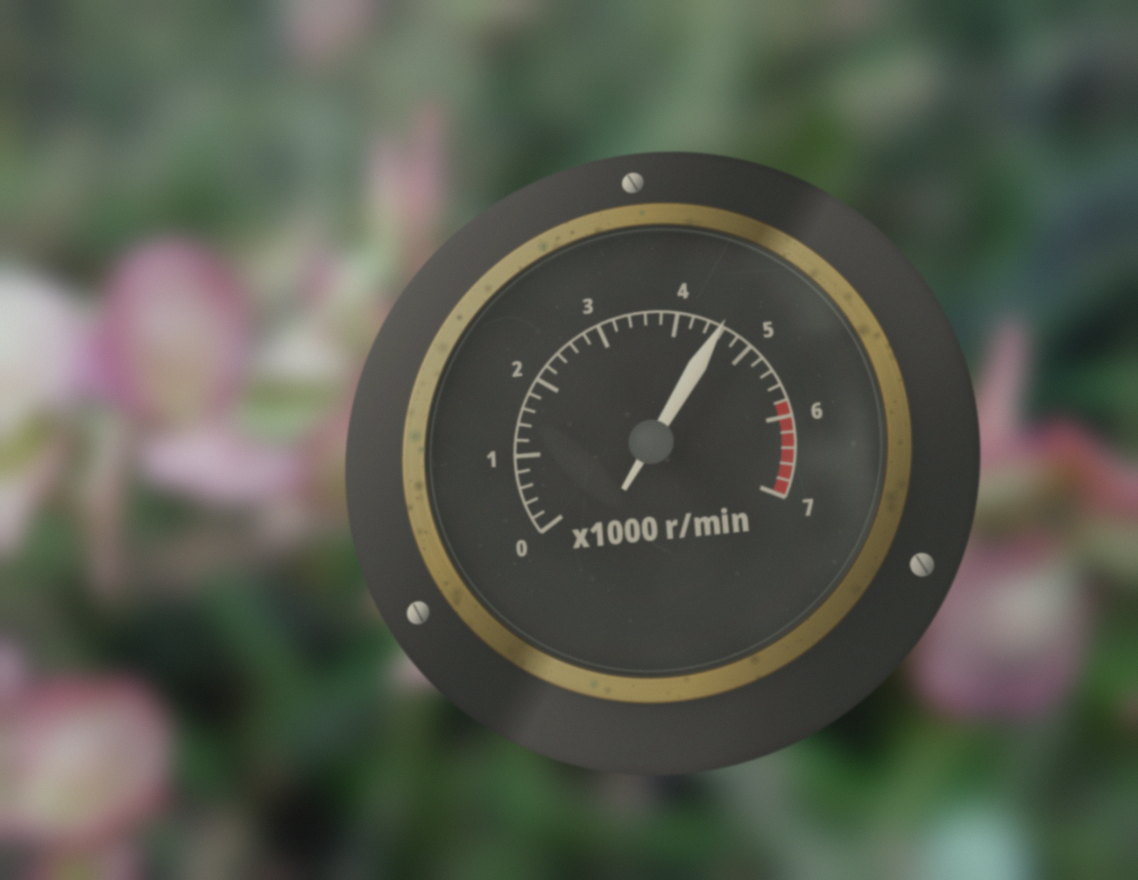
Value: value=4600 unit=rpm
